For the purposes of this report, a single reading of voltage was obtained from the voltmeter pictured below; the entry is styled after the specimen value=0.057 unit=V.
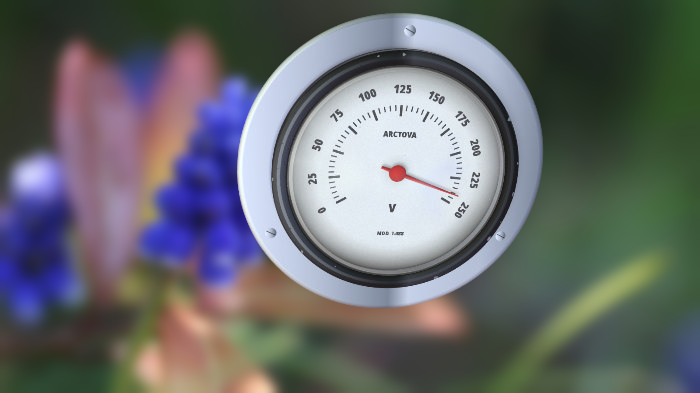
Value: value=240 unit=V
